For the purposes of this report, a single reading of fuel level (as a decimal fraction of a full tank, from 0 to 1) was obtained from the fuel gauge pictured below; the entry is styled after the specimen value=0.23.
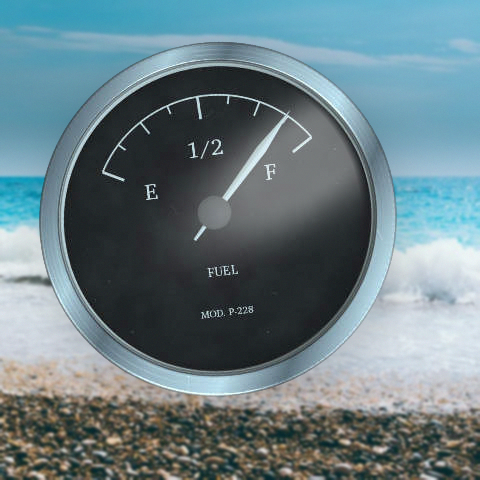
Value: value=0.875
